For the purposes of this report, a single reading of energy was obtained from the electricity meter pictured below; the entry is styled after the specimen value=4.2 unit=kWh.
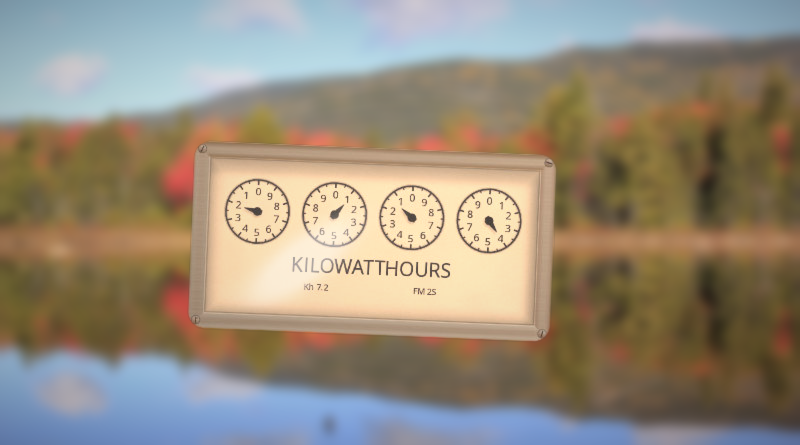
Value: value=2114 unit=kWh
